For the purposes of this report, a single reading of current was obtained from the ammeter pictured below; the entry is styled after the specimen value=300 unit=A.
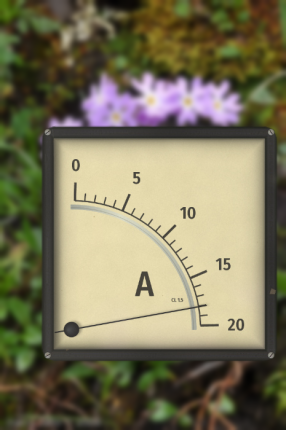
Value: value=18 unit=A
